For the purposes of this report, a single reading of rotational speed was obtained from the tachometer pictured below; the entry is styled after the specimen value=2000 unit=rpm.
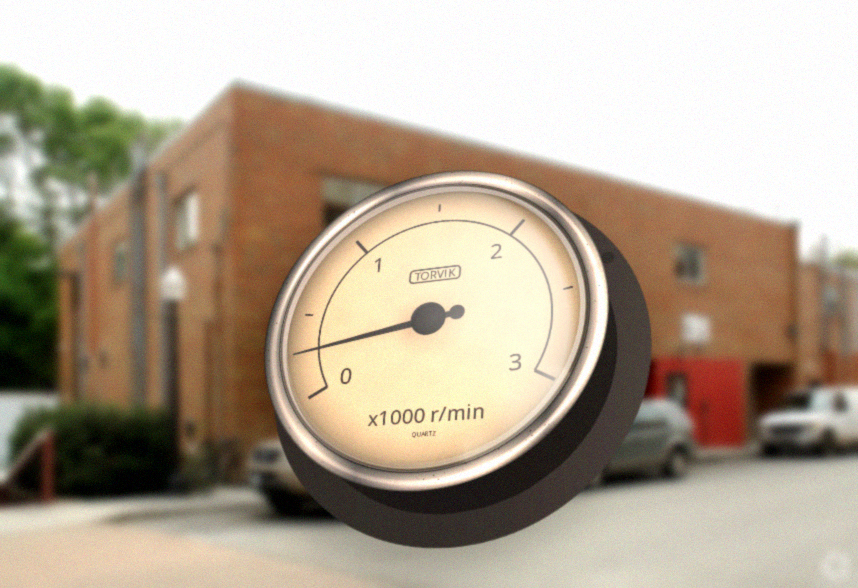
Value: value=250 unit=rpm
